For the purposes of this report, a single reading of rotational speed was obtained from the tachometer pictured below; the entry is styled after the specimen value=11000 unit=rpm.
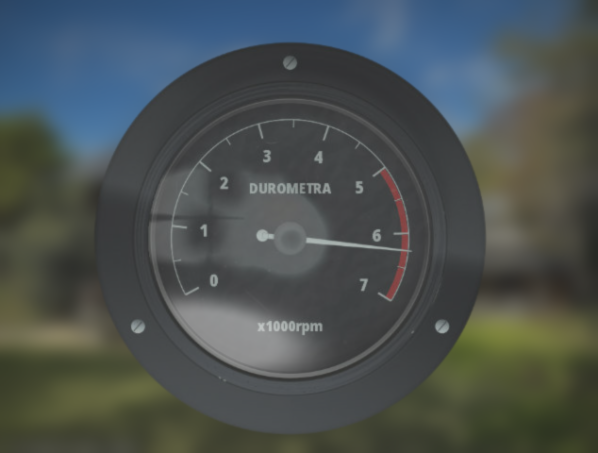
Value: value=6250 unit=rpm
